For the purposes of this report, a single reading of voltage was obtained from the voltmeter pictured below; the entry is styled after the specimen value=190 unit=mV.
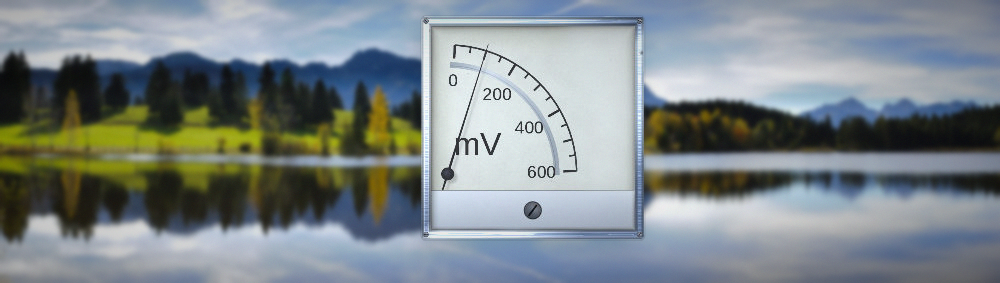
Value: value=100 unit=mV
